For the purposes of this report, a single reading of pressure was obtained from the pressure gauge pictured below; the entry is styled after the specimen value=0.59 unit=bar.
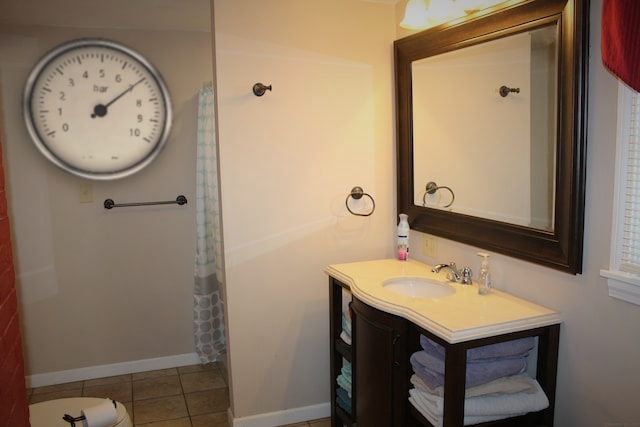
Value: value=7 unit=bar
